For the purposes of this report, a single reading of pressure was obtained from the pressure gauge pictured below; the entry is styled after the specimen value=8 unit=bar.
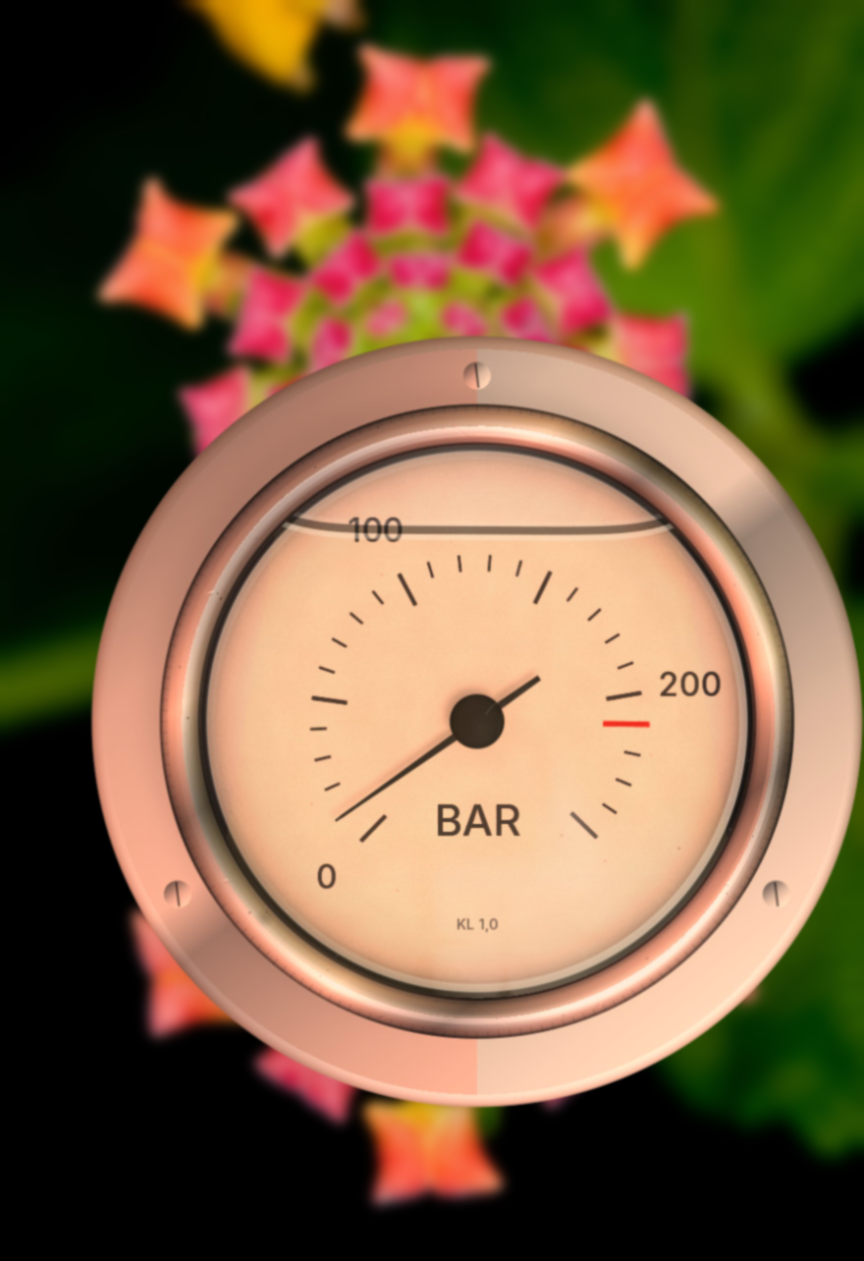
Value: value=10 unit=bar
